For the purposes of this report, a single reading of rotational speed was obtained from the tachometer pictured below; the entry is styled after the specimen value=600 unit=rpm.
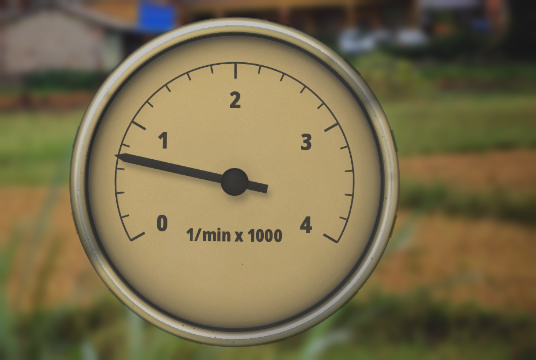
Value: value=700 unit=rpm
